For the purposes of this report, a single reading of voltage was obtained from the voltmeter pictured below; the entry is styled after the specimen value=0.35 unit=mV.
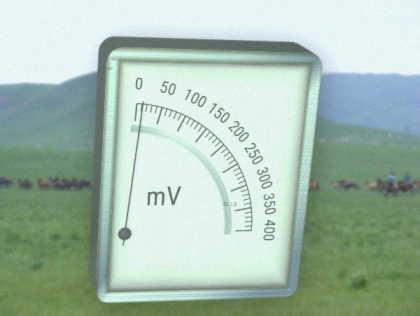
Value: value=10 unit=mV
